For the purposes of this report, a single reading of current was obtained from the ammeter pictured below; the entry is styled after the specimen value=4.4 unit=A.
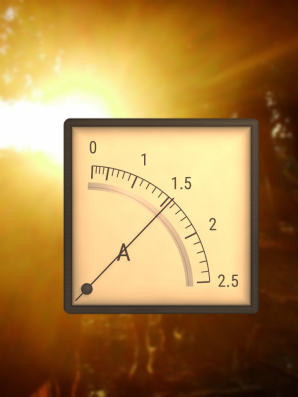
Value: value=1.55 unit=A
